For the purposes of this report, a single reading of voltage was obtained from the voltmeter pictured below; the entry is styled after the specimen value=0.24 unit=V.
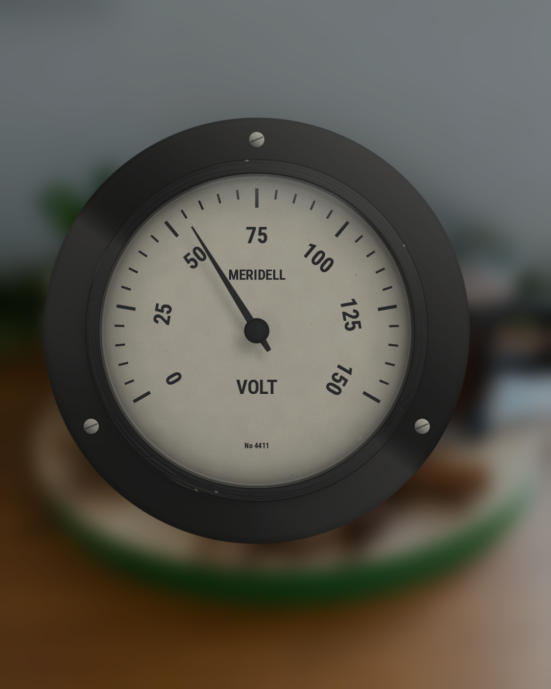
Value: value=55 unit=V
